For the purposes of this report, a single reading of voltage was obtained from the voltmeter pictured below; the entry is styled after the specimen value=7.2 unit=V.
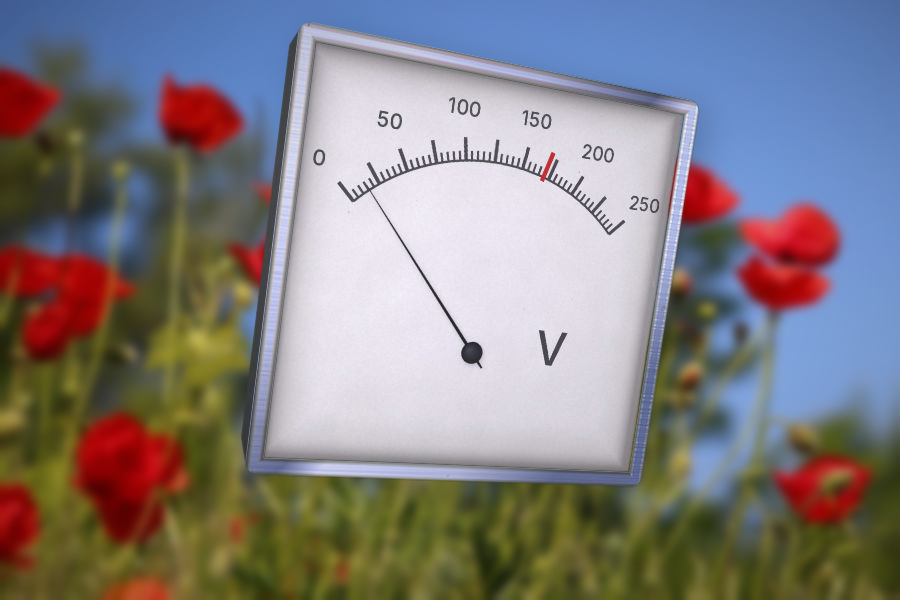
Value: value=15 unit=V
